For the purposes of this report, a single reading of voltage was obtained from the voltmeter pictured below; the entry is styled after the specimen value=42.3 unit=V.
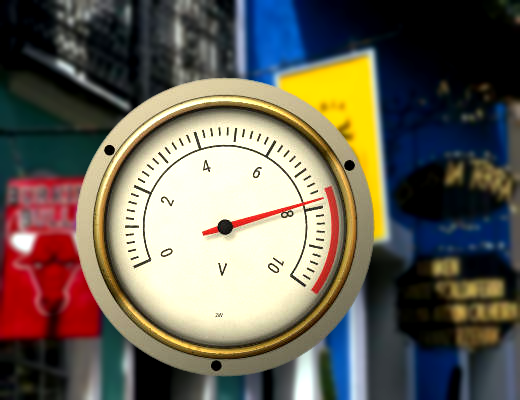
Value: value=7.8 unit=V
